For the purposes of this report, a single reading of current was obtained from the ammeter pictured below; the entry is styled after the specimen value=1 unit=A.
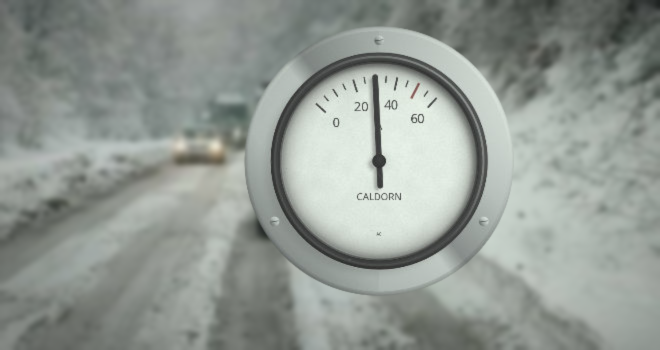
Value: value=30 unit=A
